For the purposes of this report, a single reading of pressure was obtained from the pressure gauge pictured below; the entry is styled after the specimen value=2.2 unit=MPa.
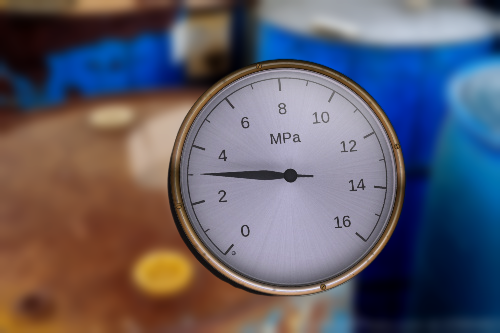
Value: value=3 unit=MPa
